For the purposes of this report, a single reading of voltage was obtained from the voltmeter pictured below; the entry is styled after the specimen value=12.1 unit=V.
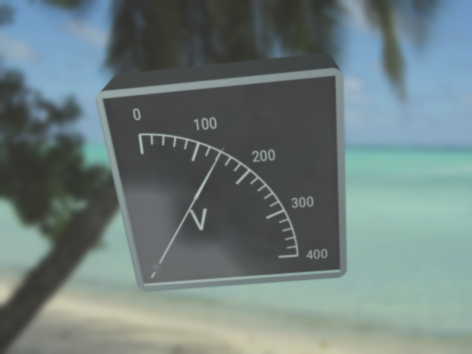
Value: value=140 unit=V
